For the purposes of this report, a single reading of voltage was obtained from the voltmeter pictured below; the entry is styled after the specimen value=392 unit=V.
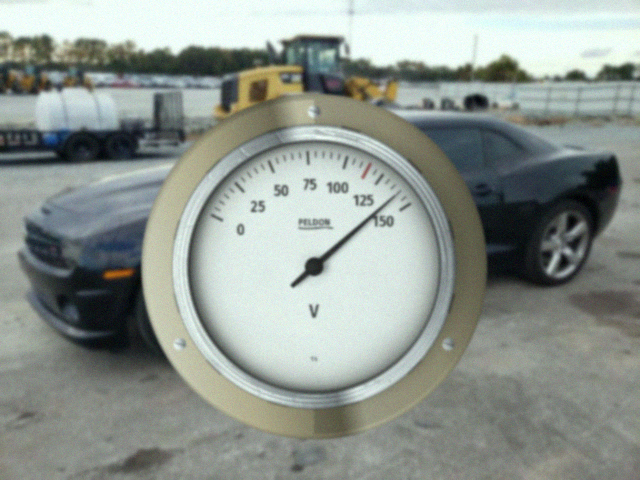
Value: value=140 unit=V
